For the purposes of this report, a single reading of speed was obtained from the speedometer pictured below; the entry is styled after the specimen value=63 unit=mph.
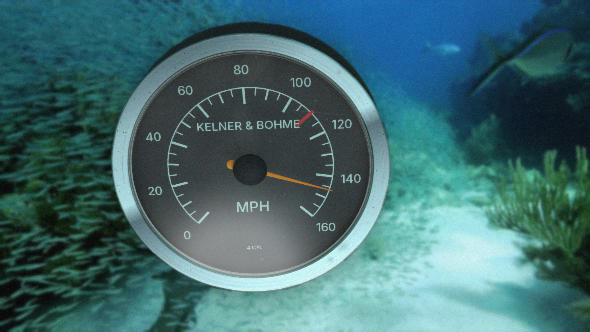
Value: value=145 unit=mph
